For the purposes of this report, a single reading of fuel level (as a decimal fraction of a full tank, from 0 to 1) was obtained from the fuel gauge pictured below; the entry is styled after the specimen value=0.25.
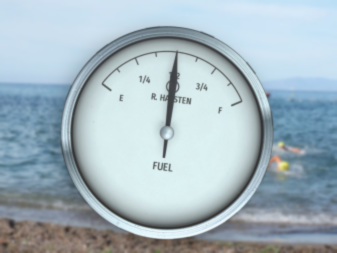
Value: value=0.5
